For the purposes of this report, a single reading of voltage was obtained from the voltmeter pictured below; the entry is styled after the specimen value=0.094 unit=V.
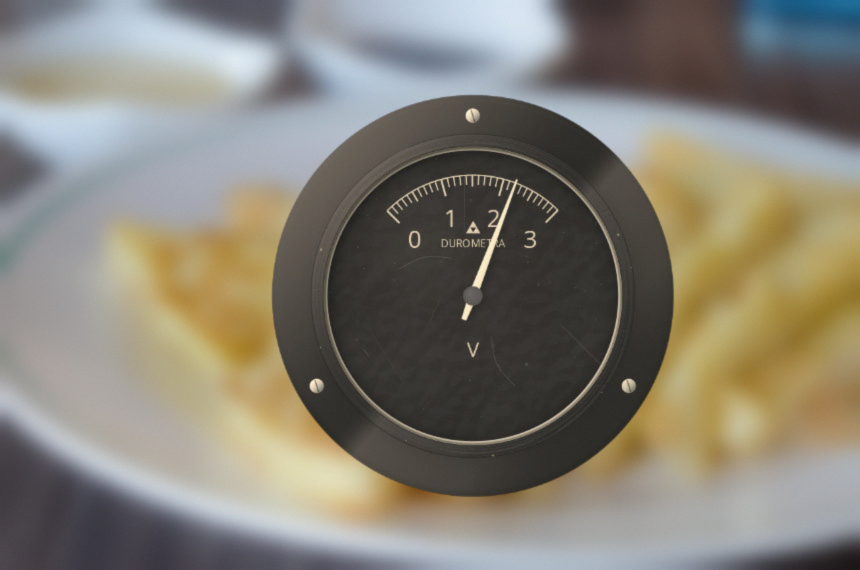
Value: value=2.2 unit=V
